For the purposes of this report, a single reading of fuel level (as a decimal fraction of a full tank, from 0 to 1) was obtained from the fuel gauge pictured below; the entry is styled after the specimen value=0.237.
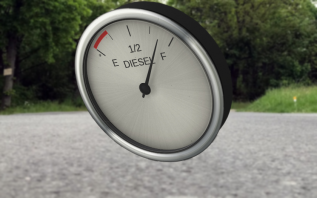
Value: value=0.875
